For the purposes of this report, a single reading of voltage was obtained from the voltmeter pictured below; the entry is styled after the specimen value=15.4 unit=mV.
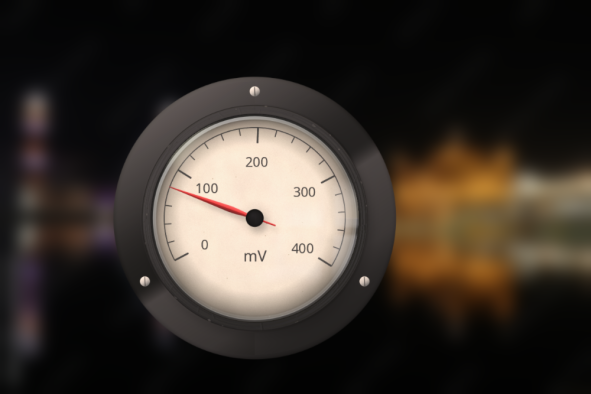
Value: value=80 unit=mV
